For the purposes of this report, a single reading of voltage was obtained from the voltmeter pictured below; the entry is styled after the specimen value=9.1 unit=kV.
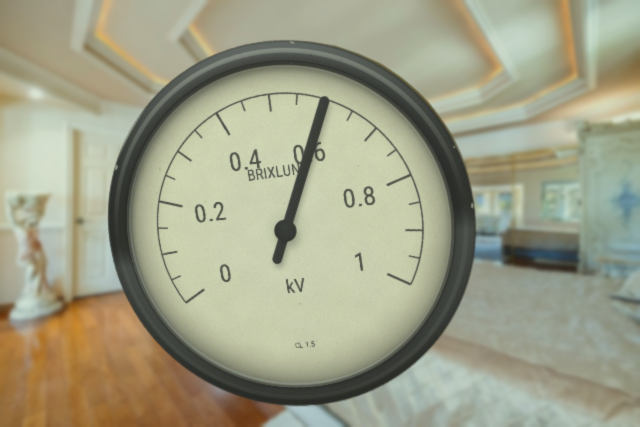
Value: value=0.6 unit=kV
